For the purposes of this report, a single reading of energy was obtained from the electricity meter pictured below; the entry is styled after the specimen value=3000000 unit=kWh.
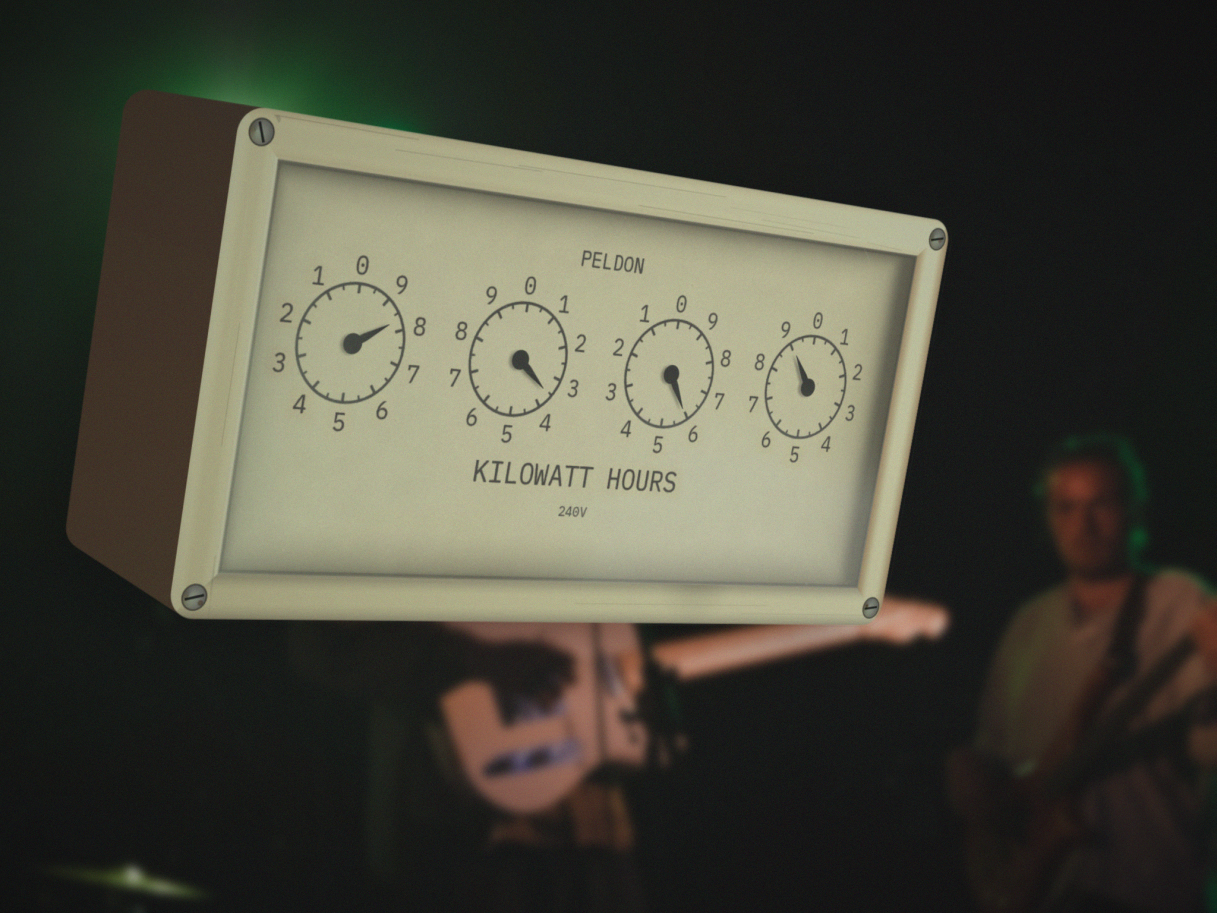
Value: value=8359 unit=kWh
